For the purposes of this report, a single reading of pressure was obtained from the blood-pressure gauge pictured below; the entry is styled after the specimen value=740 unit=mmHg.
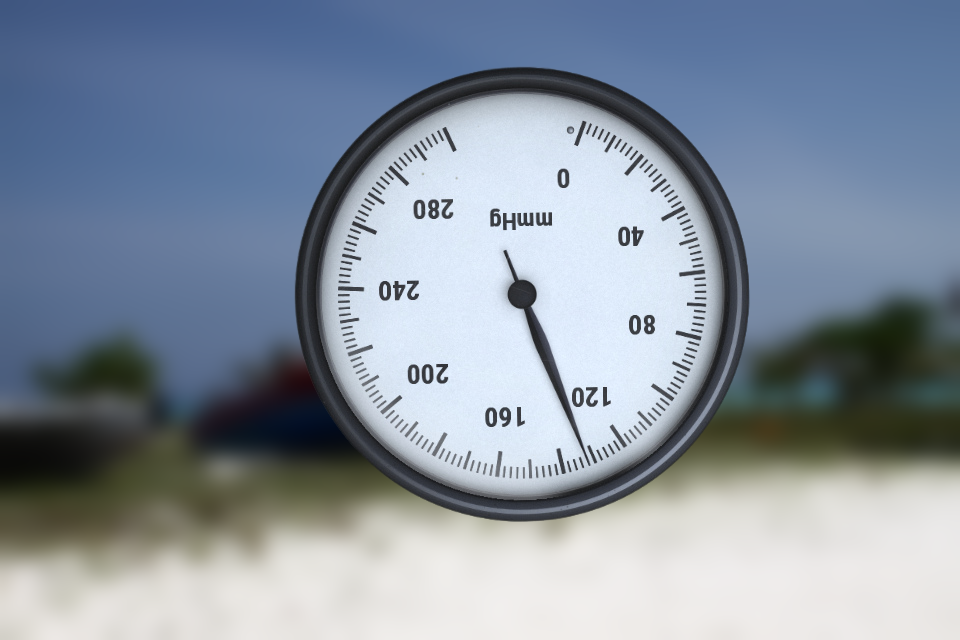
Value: value=132 unit=mmHg
